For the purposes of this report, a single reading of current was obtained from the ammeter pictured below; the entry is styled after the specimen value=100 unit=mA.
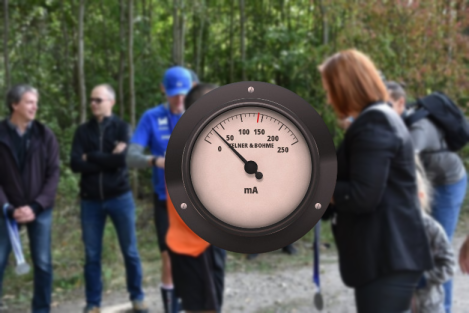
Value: value=30 unit=mA
